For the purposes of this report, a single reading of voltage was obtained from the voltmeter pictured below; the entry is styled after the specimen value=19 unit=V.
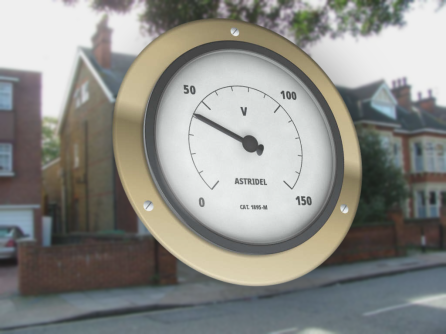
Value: value=40 unit=V
